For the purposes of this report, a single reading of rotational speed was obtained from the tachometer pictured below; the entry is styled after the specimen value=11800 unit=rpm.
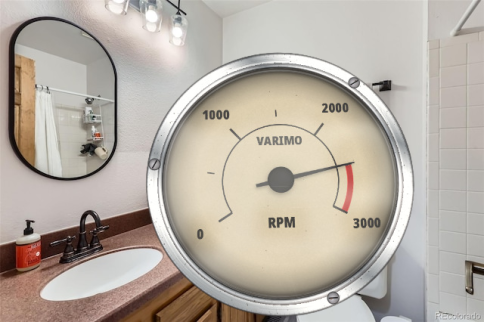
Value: value=2500 unit=rpm
